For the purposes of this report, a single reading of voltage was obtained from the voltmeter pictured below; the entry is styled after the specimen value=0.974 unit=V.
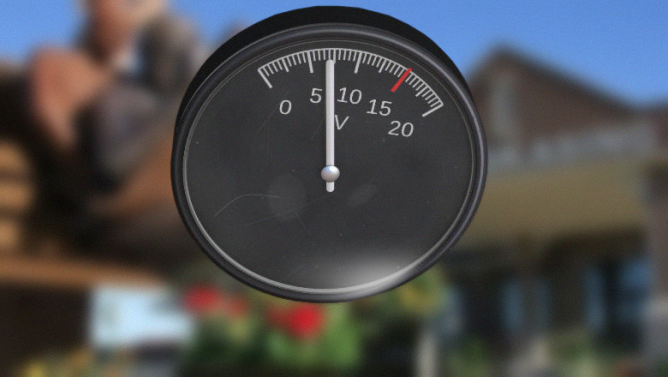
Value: value=7 unit=V
